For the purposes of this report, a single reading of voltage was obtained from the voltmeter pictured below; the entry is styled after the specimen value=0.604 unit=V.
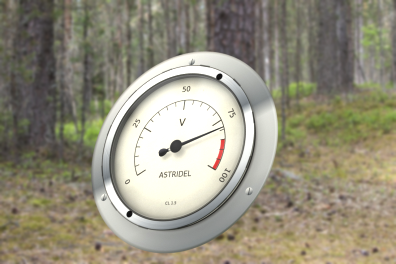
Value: value=80 unit=V
